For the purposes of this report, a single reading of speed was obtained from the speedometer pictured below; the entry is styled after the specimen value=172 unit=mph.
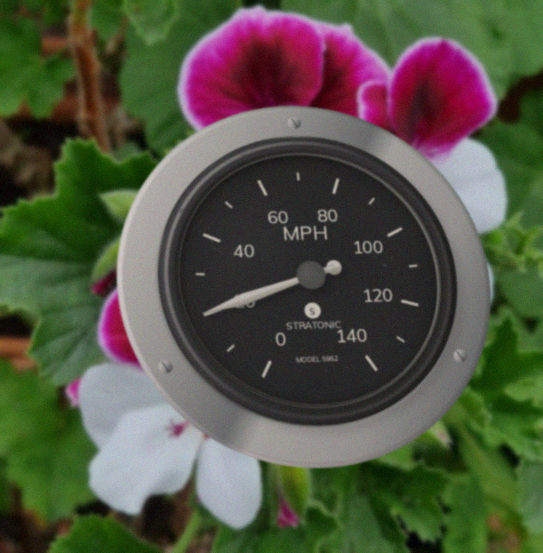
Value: value=20 unit=mph
